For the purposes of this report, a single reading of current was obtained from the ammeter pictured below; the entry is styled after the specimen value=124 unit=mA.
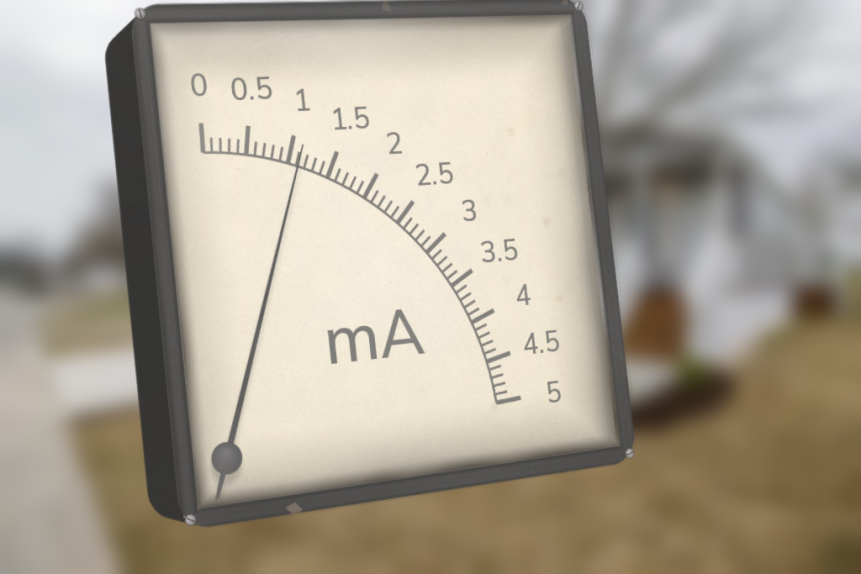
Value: value=1.1 unit=mA
